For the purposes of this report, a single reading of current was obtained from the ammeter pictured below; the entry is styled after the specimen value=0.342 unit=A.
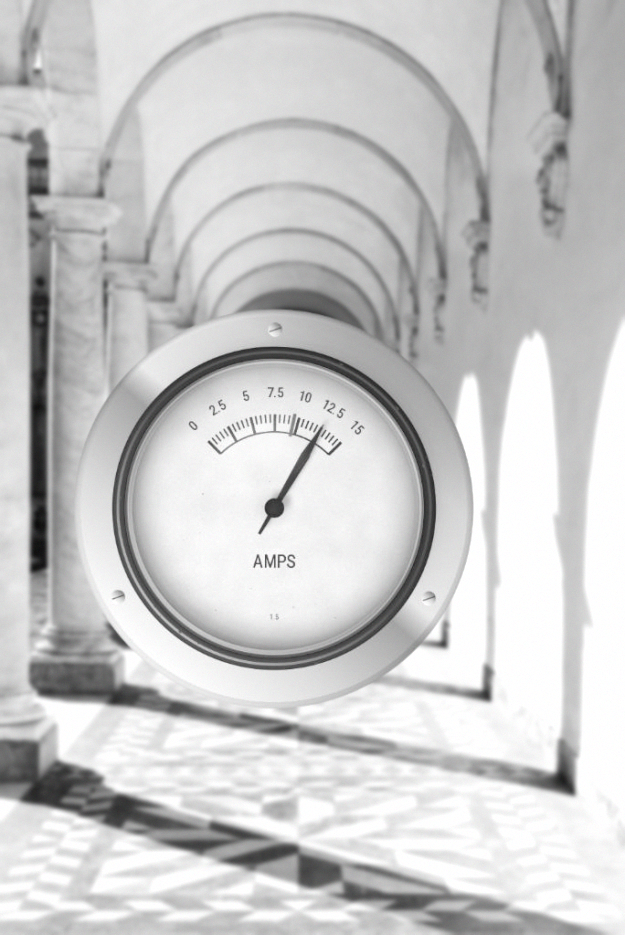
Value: value=12.5 unit=A
